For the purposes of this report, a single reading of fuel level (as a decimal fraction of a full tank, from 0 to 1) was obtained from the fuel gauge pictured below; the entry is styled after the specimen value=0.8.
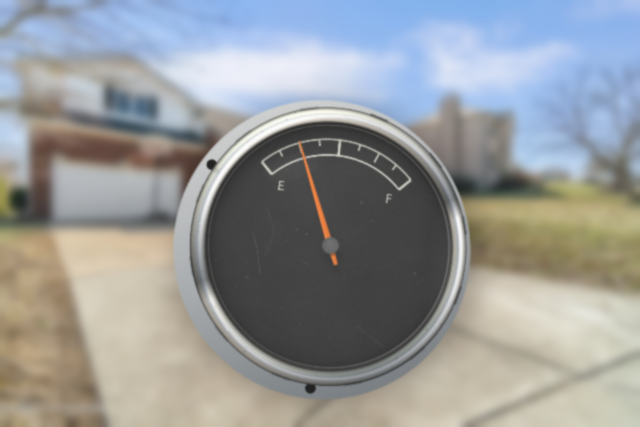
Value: value=0.25
